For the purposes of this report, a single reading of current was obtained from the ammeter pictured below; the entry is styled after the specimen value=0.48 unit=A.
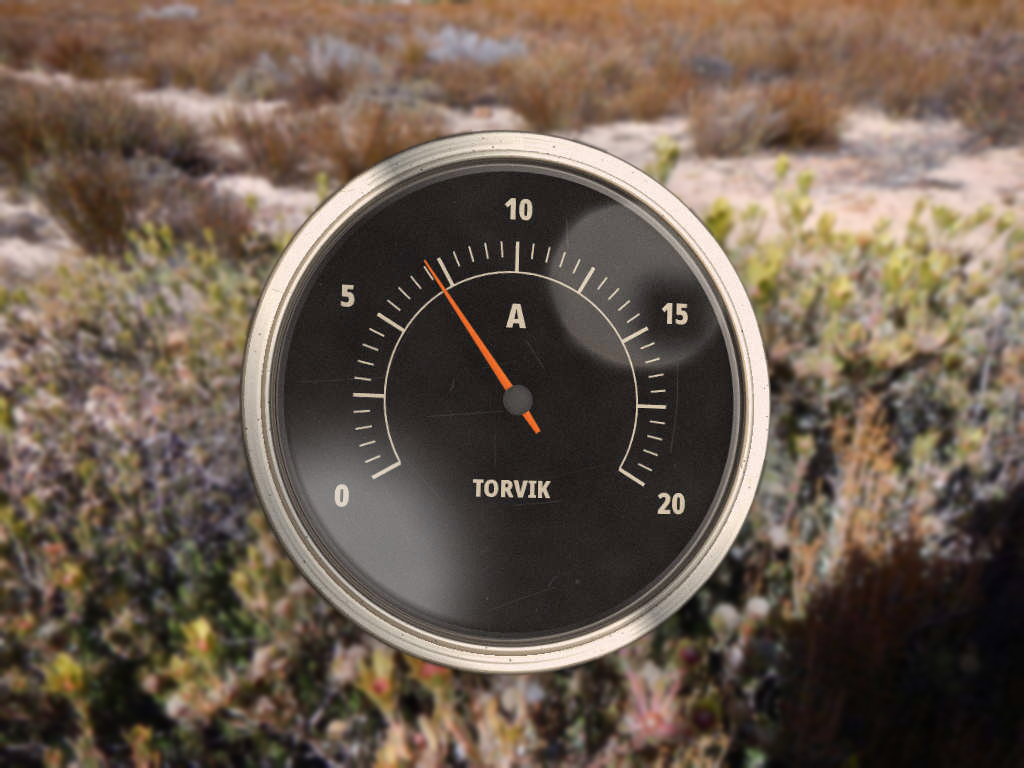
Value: value=7 unit=A
